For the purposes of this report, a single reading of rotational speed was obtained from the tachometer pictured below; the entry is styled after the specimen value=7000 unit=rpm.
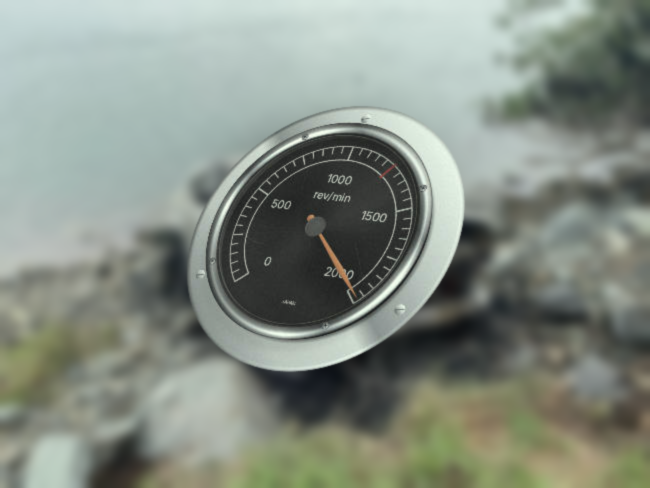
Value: value=1975 unit=rpm
